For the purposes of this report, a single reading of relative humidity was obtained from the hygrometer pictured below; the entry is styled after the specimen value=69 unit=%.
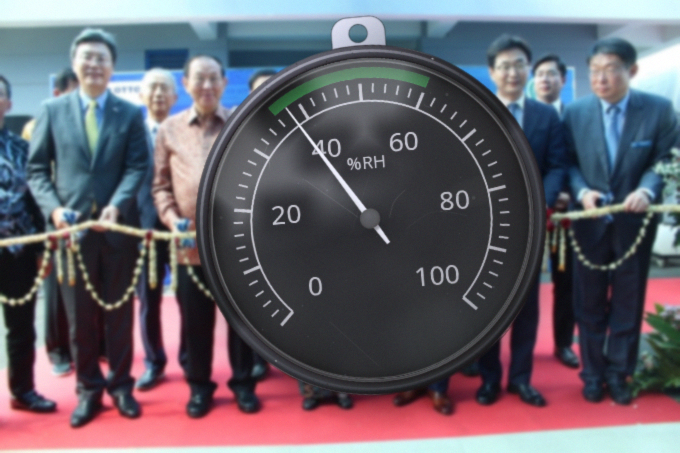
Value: value=38 unit=%
